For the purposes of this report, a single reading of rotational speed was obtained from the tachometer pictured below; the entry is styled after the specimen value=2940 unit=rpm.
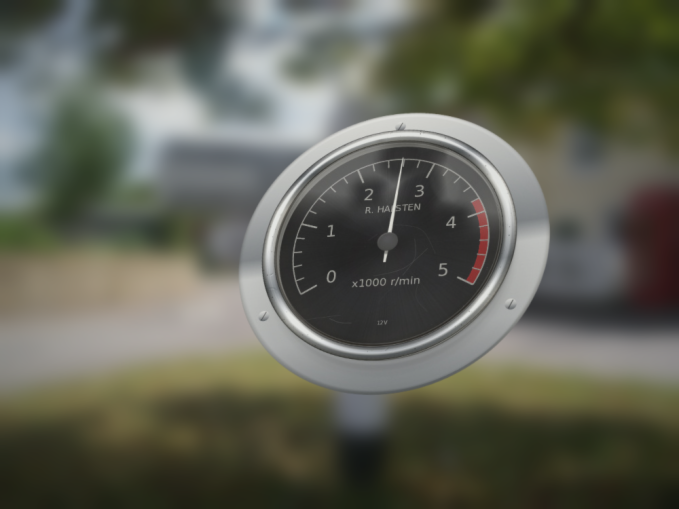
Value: value=2600 unit=rpm
